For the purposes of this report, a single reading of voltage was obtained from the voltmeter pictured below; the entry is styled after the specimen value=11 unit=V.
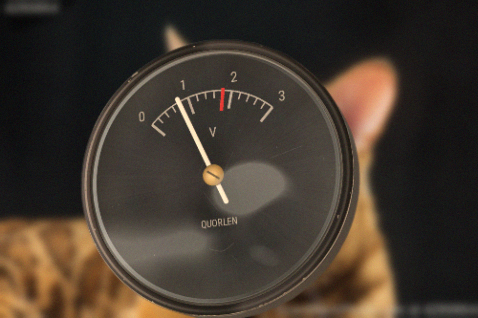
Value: value=0.8 unit=V
